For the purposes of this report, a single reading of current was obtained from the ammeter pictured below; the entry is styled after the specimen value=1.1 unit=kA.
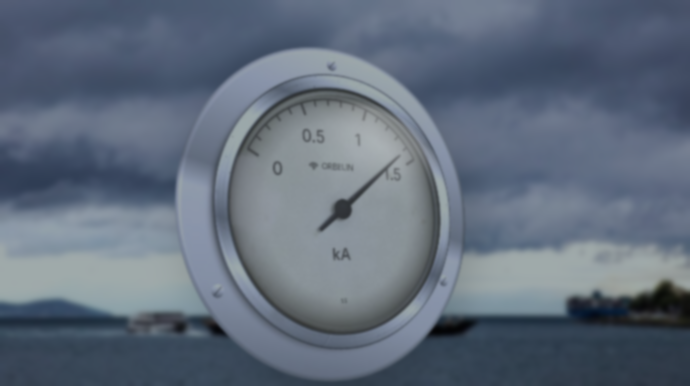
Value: value=1.4 unit=kA
